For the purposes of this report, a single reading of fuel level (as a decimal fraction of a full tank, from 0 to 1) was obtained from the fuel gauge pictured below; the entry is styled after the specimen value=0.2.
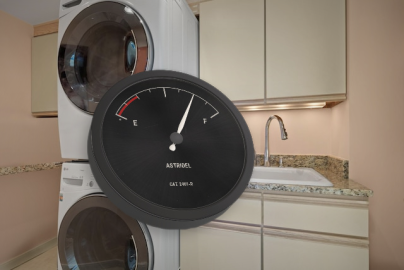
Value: value=0.75
